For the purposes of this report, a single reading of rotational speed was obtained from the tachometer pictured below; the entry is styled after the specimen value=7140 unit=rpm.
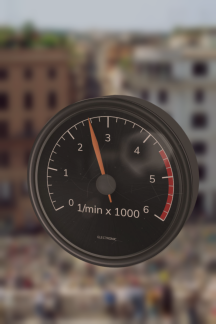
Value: value=2600 unit=rpm
